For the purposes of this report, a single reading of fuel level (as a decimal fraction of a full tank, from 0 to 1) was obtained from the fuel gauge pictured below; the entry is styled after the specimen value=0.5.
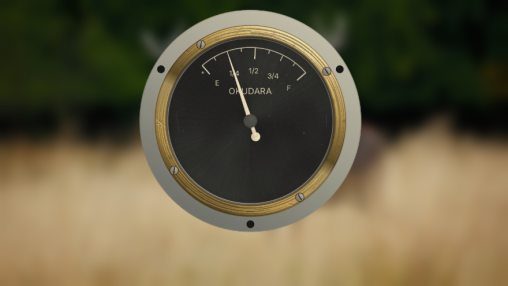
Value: value=0.25
